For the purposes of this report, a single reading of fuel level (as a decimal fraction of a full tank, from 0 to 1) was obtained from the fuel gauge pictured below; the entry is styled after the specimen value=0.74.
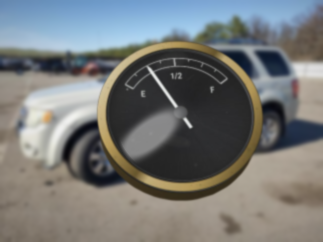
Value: value=0.25
